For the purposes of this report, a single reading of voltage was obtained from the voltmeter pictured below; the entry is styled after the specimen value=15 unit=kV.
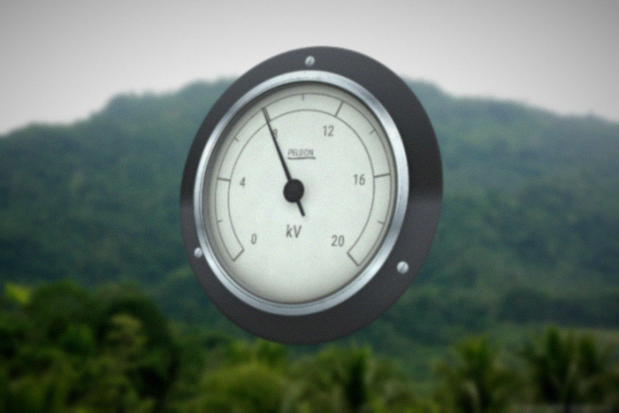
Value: value=8 unit=kV
